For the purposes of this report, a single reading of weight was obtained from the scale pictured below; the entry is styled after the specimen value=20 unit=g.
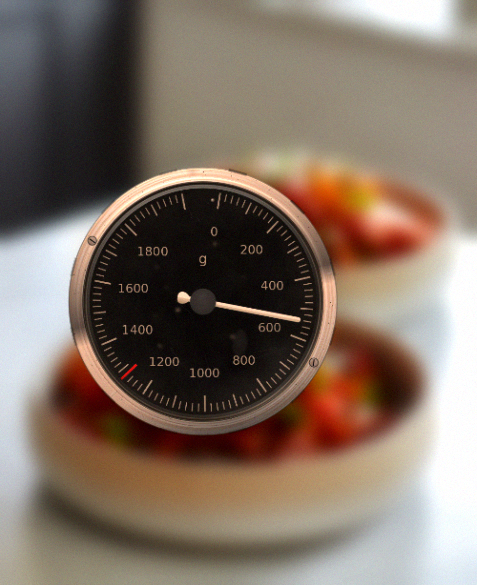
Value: value=540 unit=g
